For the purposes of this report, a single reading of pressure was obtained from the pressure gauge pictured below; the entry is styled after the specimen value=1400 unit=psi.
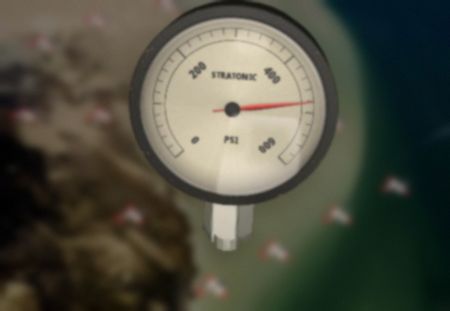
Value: value=480 unit=psi
